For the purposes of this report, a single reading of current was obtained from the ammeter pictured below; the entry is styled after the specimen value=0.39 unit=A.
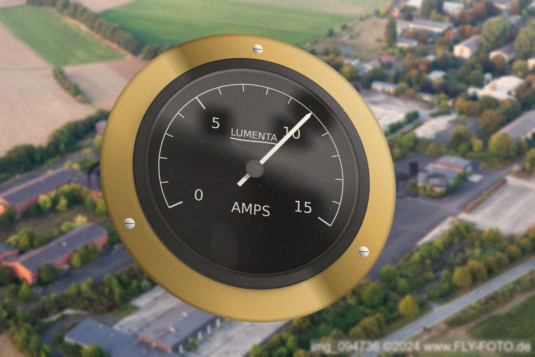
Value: value=10 unit=A
